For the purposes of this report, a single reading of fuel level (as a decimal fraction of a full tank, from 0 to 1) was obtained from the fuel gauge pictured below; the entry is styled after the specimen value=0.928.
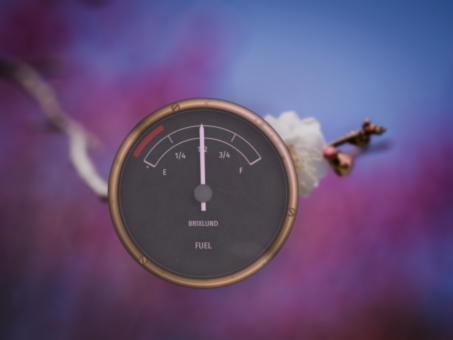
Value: value=0.5
